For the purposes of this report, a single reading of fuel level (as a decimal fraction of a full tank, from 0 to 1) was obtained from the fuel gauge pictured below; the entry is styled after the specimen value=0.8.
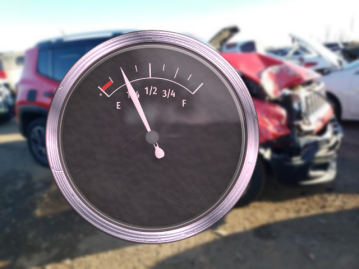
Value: value=0.25
